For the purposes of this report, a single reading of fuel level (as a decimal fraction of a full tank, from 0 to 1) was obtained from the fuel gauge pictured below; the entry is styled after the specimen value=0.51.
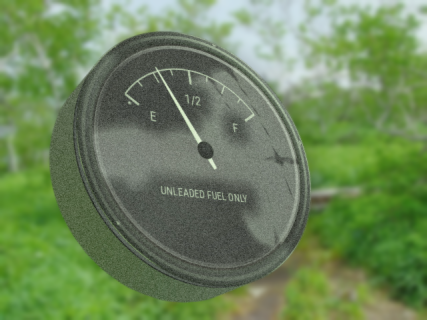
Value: value=0.25
